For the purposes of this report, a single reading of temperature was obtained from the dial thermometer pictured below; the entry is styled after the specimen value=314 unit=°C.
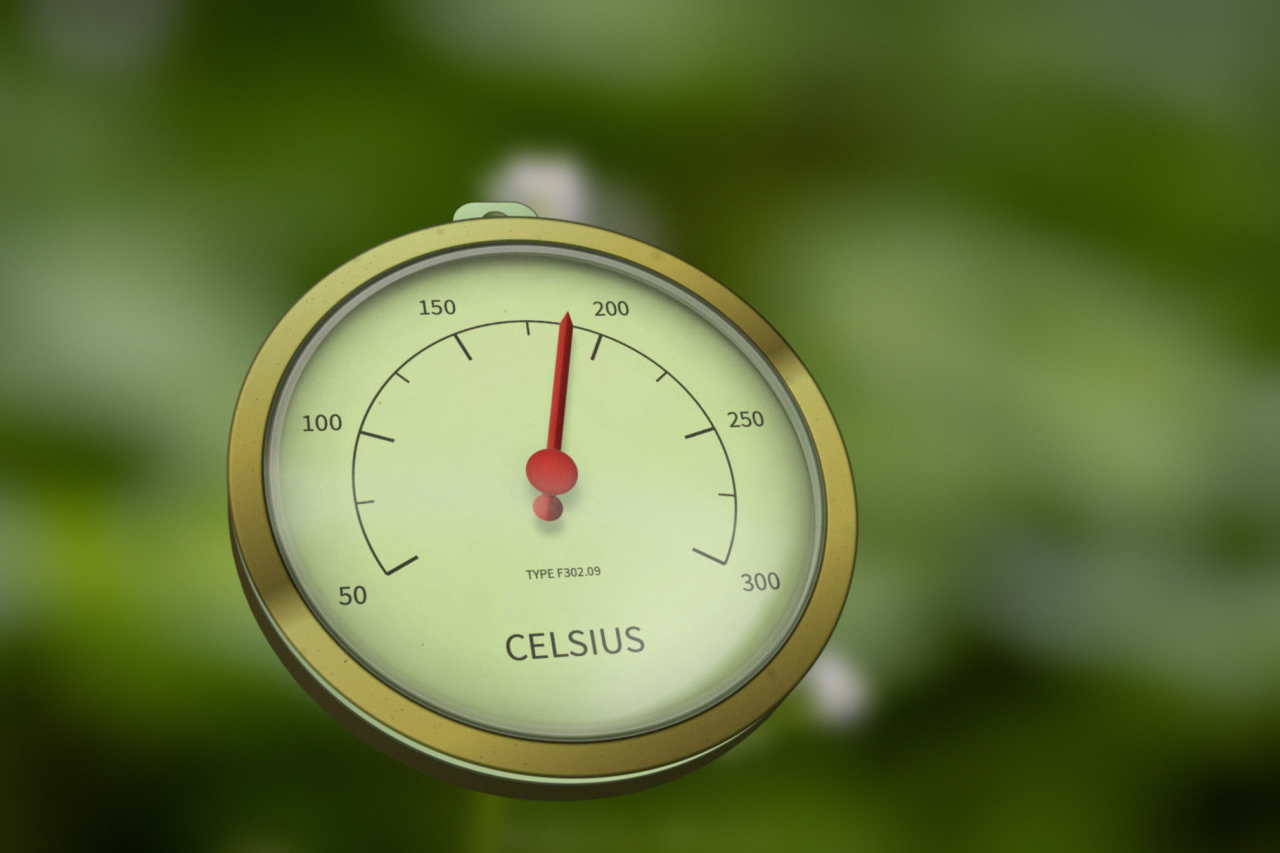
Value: value=187.5 unit=°C
